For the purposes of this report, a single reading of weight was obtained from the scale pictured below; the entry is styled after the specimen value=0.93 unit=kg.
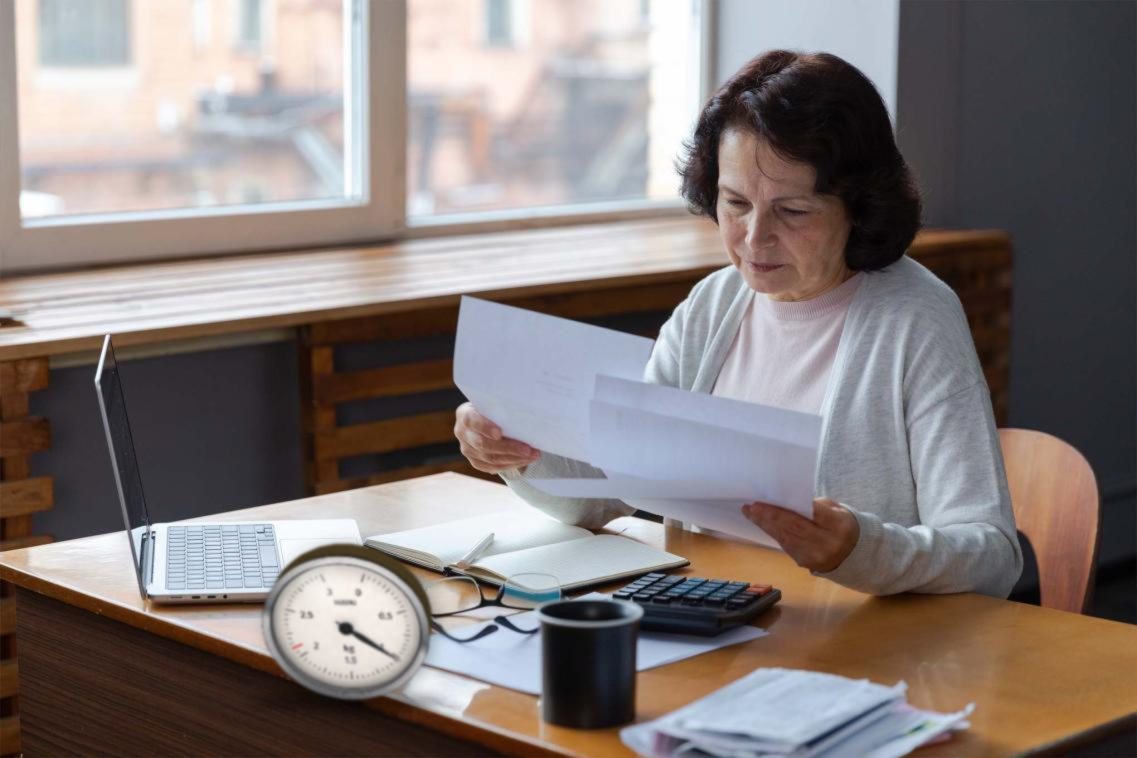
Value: value=1 unit=kg
